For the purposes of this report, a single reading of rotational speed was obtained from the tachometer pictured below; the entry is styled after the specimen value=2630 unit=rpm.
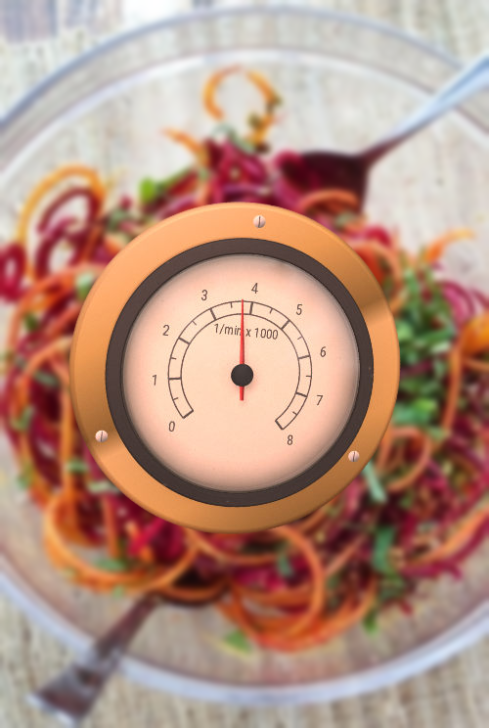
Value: value=3750 unit=rpm
